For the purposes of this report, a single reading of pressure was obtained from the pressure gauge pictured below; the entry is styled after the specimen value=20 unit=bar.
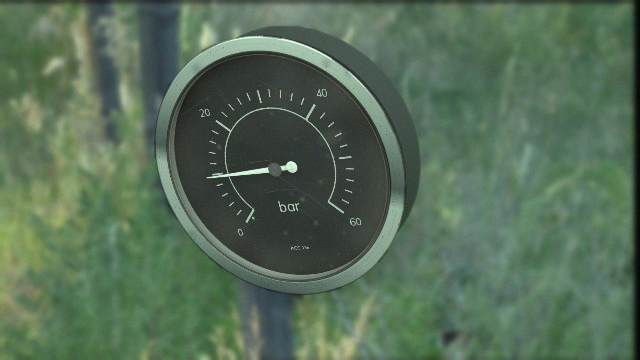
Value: value=10 unit=bar
